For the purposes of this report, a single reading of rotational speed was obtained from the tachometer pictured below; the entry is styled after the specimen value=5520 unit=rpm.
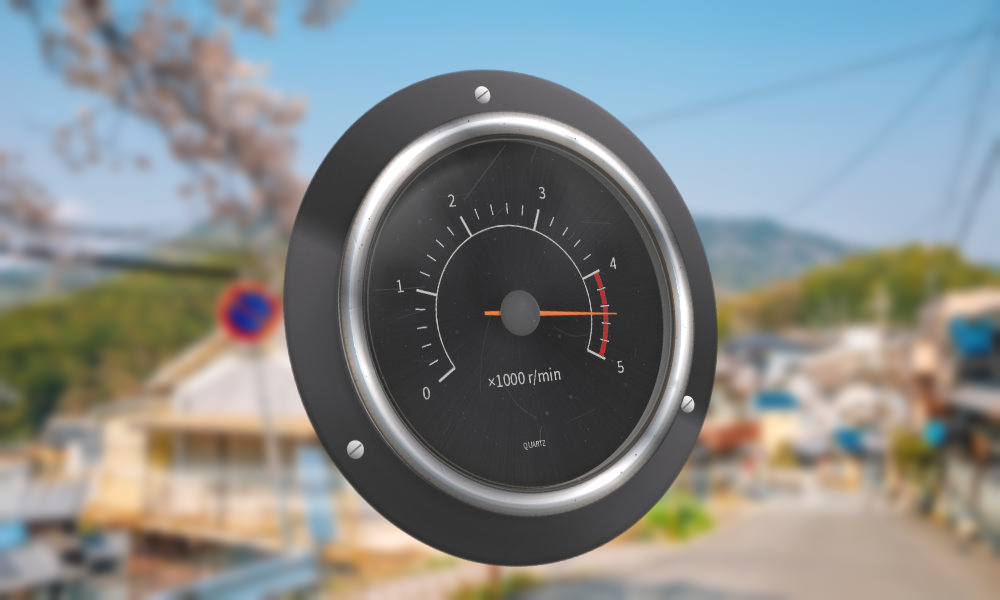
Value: value=4500 unit=rpm
